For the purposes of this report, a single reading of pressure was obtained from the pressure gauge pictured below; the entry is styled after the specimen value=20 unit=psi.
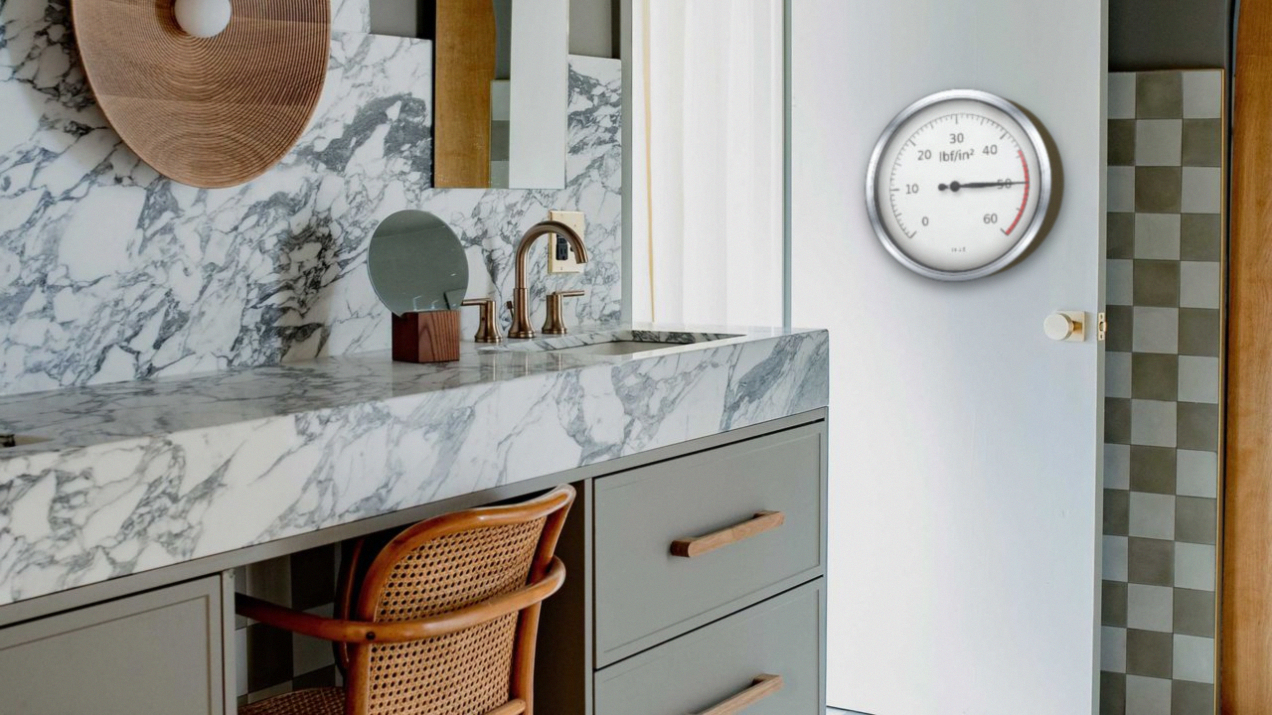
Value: value=50 unit=psi
